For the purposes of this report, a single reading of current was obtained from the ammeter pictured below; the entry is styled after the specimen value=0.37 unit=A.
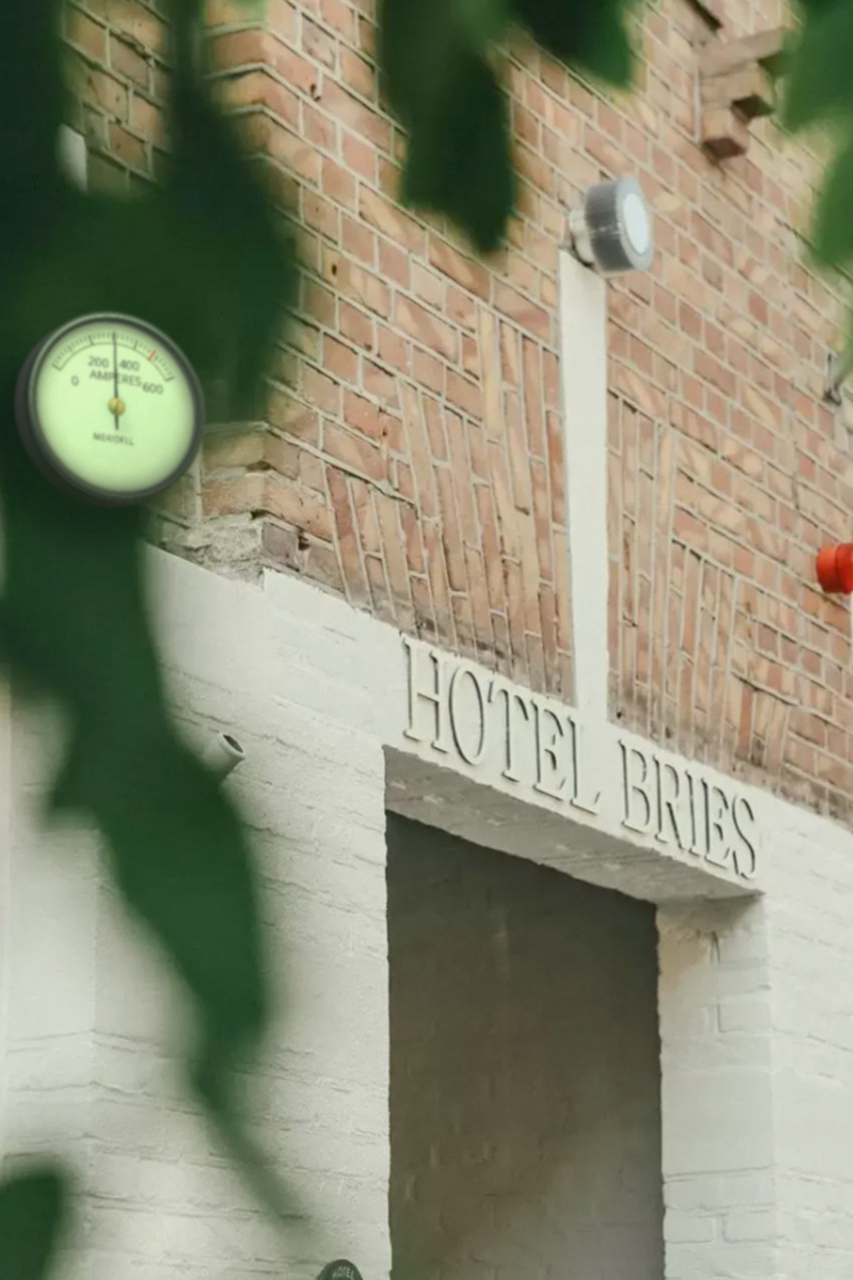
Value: value=300 unit=A
